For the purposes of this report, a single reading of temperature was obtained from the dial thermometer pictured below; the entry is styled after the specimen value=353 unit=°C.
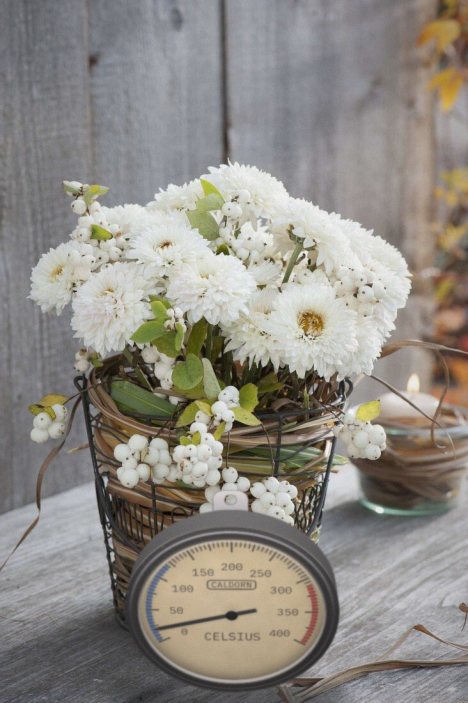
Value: value=25 unit=°C
